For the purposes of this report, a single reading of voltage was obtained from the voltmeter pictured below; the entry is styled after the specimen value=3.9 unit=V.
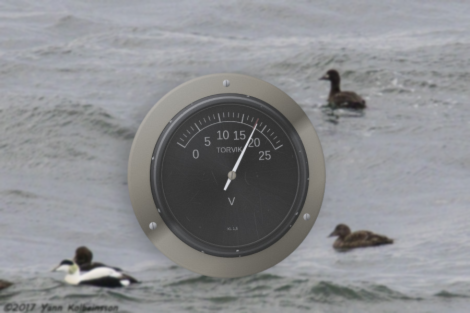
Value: value=18 unit=V
